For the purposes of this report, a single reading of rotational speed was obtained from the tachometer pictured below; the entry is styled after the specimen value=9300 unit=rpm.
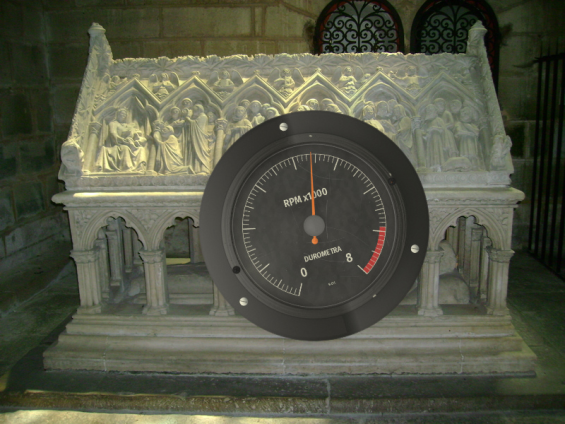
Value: value=4400 unit=rpm
